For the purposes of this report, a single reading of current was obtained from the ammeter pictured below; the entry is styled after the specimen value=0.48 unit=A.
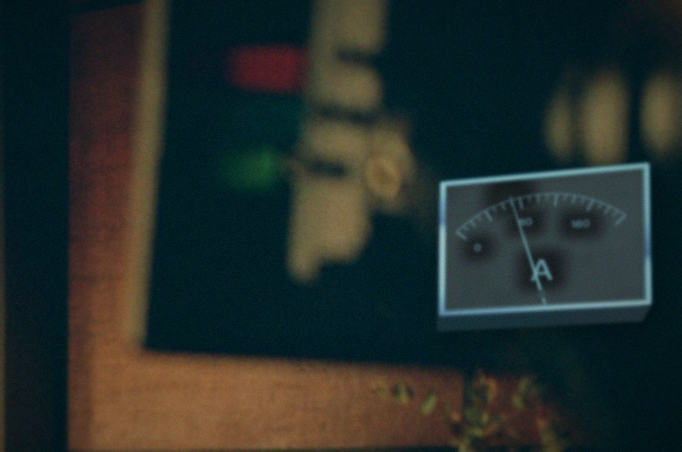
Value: value=70 unit=A
